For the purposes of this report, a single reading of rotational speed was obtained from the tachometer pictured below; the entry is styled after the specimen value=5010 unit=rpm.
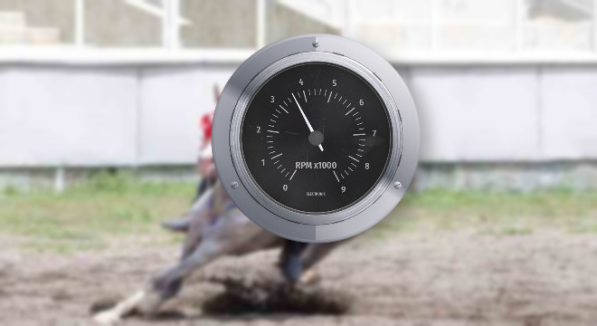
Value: value=3600 unit=rpm
